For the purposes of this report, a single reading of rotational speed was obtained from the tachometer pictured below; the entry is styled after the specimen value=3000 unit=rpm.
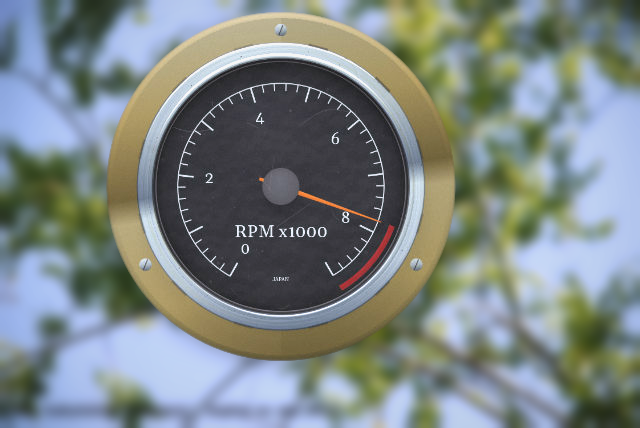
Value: value=7800 unit=rpm
